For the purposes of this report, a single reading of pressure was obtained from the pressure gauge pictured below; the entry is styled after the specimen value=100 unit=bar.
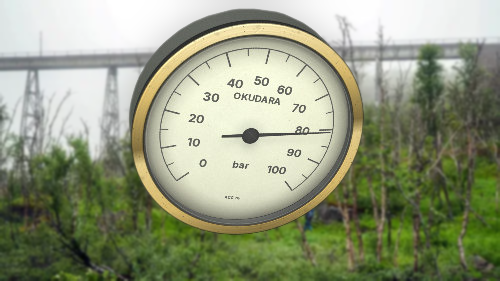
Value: value=80 unit=bar
